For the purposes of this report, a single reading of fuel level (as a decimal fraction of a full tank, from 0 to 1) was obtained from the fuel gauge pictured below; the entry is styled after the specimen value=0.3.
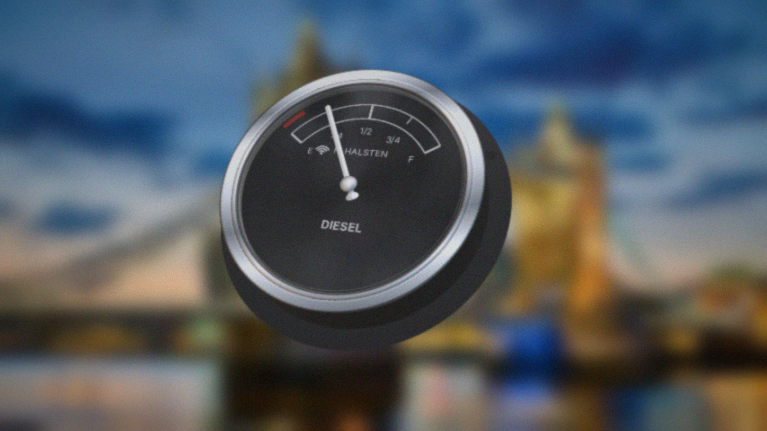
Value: value=0.25
